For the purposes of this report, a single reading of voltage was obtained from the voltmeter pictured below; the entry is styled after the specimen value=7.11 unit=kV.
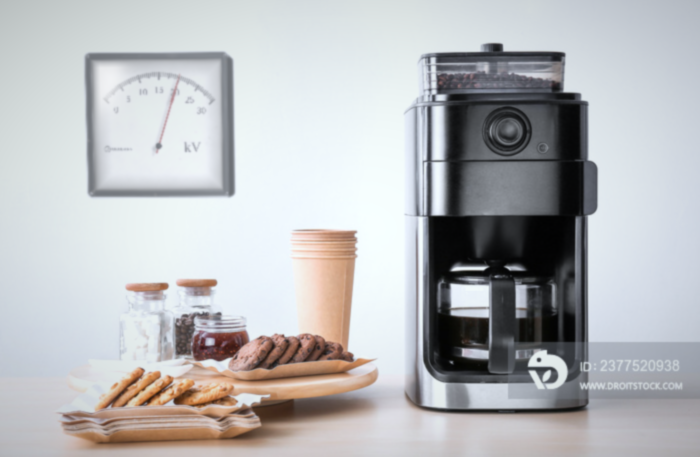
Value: value=20 unit=kV
